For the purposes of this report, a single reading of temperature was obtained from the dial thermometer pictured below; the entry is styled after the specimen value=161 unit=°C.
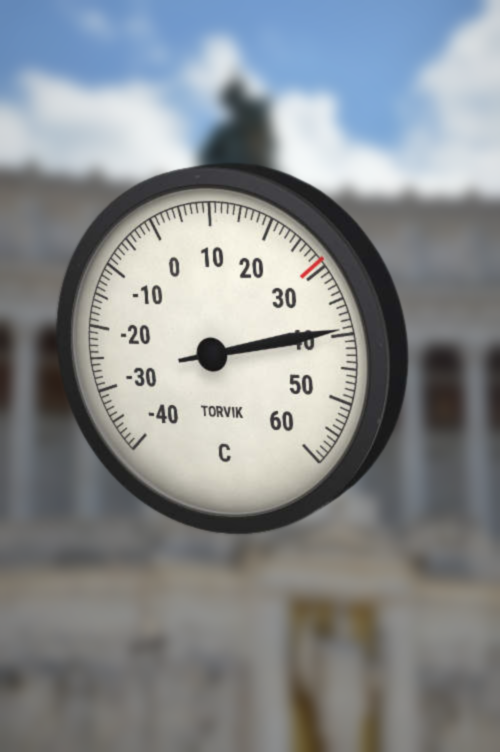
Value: value=39 unit=°C
